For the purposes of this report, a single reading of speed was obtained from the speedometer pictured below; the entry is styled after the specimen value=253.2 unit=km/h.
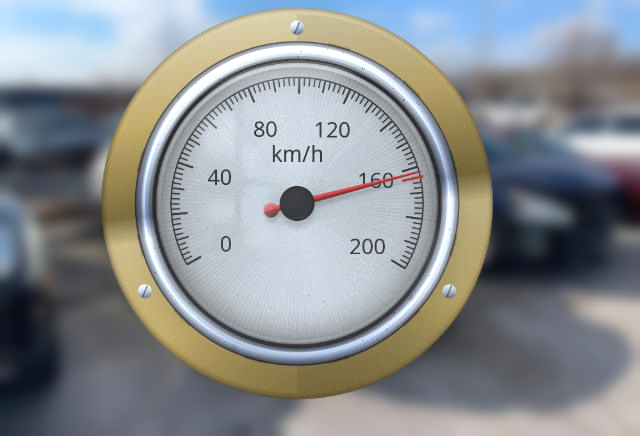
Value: value=162 unit=km/h
